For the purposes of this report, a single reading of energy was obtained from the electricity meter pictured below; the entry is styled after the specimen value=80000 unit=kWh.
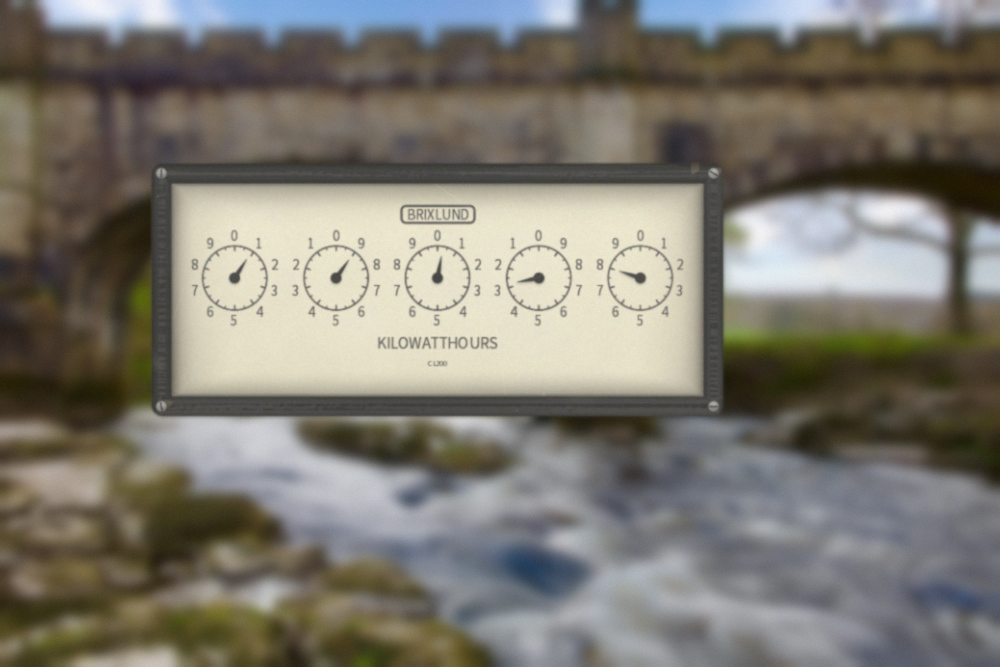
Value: value=9028 unit=kWh
